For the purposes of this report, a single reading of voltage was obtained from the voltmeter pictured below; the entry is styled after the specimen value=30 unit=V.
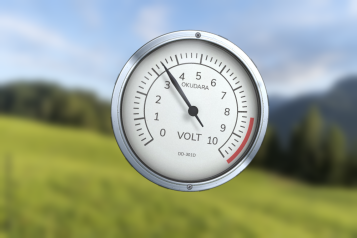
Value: value=3.4 unit=V
